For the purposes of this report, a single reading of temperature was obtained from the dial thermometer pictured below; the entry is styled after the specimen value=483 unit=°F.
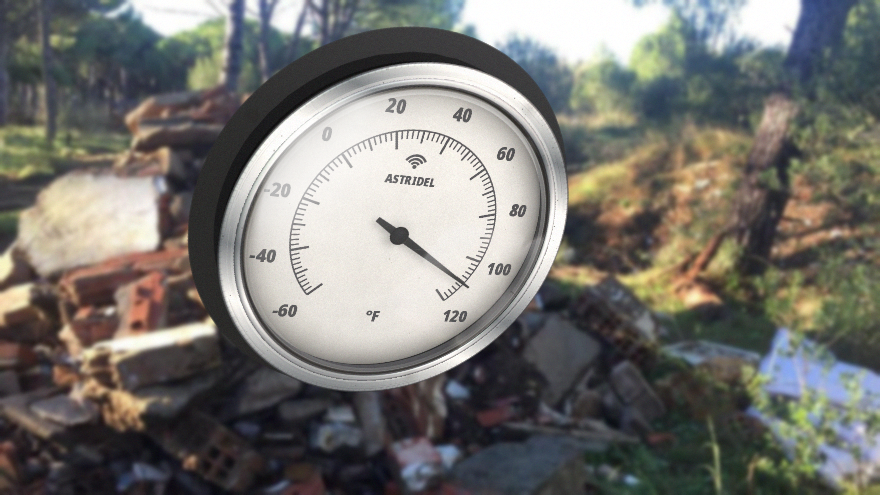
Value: value=110 unit=°F
